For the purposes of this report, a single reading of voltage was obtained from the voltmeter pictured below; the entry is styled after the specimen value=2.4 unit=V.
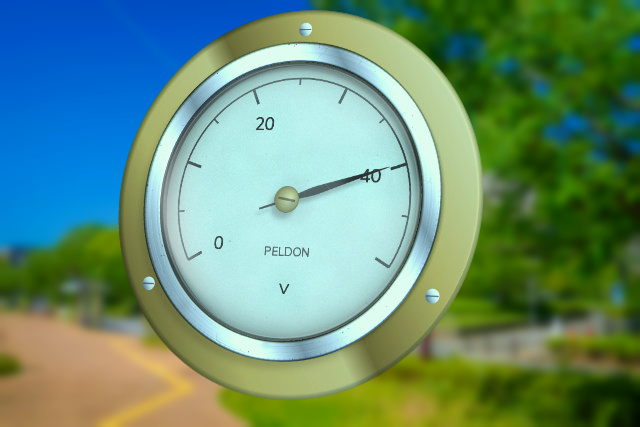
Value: value=40 unit=V
